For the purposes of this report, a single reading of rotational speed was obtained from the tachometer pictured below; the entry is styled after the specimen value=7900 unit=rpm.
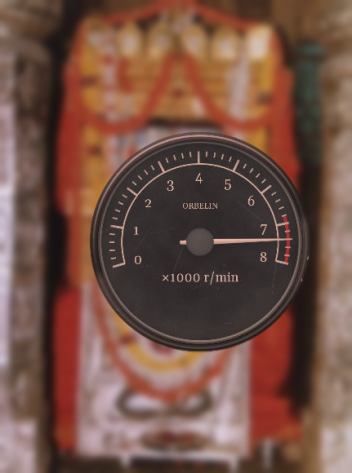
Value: value=7400 unit=rpm
